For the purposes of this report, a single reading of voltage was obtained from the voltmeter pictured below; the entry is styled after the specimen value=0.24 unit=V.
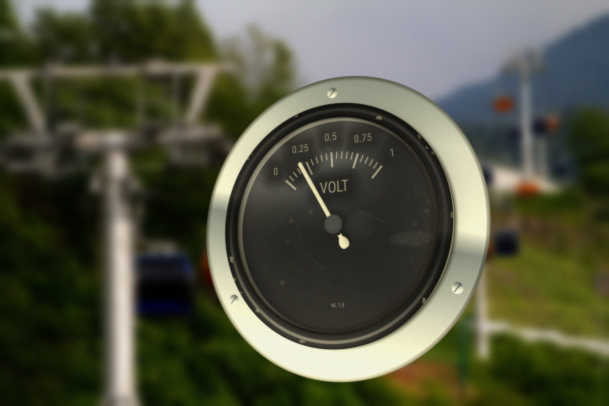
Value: value=0.2 unit=V
